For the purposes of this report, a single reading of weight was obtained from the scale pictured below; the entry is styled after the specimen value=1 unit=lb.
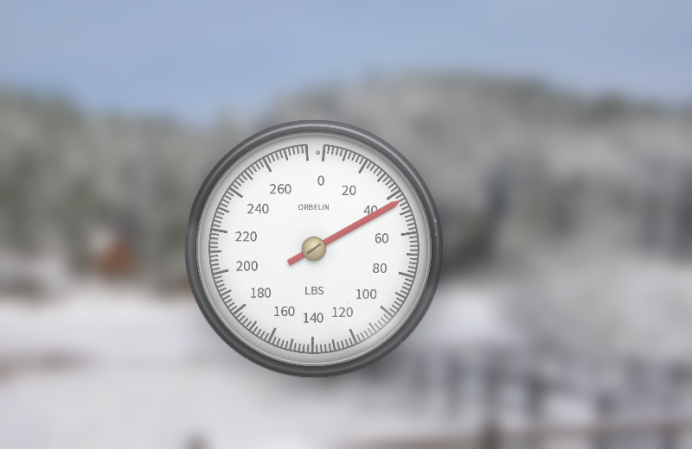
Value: value=44 unit=lb
